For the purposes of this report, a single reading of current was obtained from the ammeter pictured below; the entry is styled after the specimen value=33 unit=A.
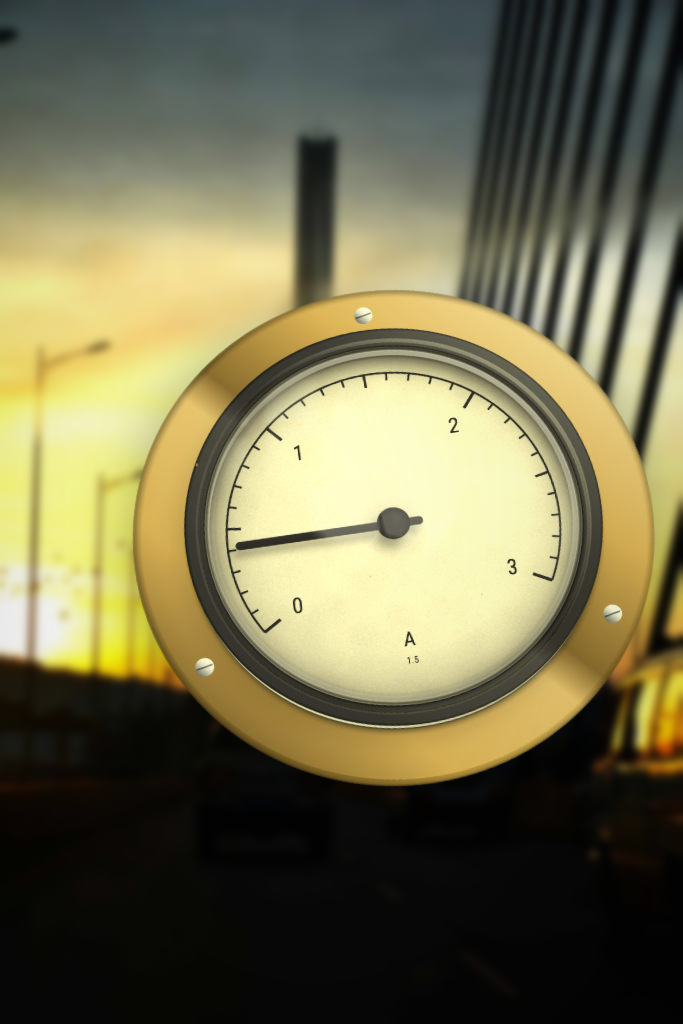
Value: value=0.4 unit=A
